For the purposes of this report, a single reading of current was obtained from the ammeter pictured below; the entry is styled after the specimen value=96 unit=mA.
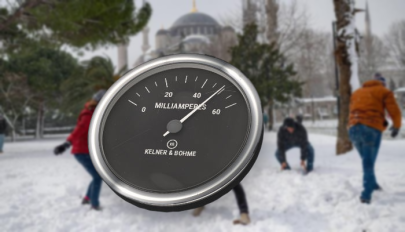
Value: value=50 unit=mA
